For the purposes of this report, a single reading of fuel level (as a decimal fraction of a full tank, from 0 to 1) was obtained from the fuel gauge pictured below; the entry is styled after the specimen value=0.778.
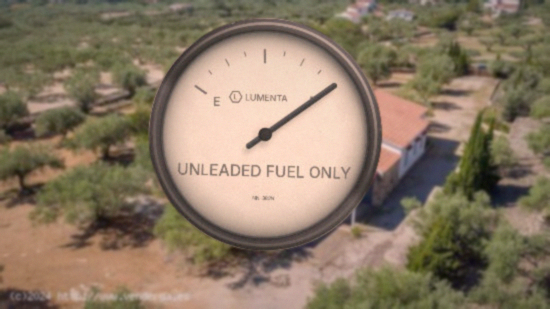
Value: value=1
